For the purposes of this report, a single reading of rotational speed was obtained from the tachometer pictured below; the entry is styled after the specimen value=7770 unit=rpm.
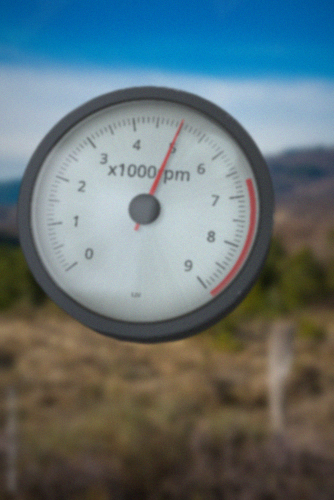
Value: value=5000 unit=rpm
